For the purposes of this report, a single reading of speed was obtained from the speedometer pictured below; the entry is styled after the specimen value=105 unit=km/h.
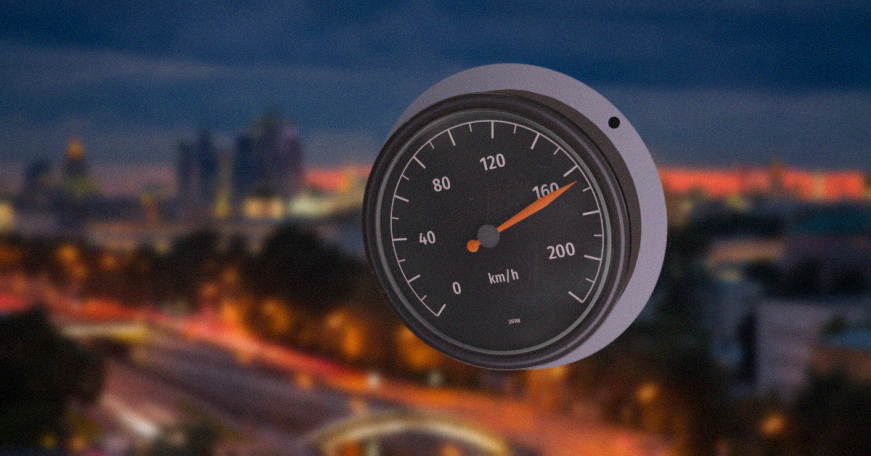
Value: value=165 unit=km/h
